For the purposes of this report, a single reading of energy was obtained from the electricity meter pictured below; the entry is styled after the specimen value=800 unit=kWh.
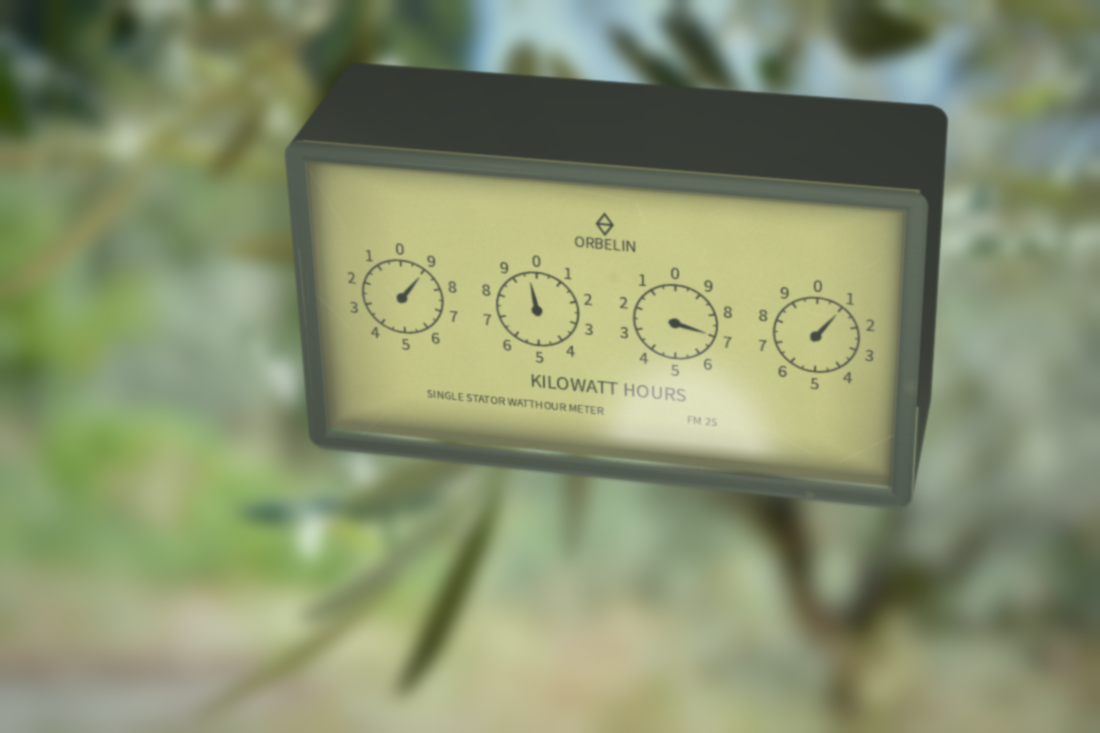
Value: value=8971 unit=kWh
